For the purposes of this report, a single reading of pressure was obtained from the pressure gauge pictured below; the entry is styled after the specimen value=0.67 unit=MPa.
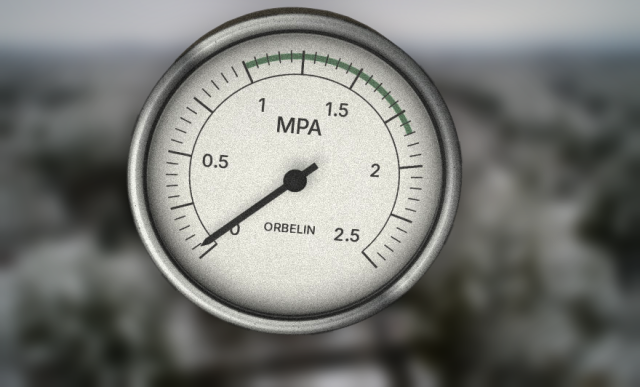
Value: value=0.05 unit=MPa
